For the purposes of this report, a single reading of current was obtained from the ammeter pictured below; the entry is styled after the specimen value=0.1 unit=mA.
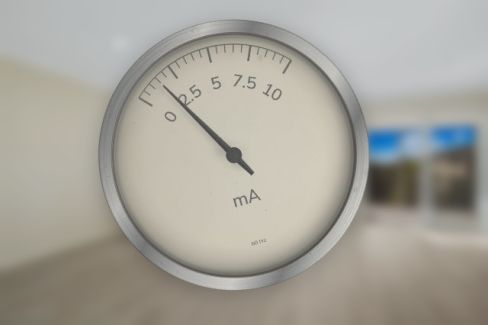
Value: value=1.5 unit=mA
